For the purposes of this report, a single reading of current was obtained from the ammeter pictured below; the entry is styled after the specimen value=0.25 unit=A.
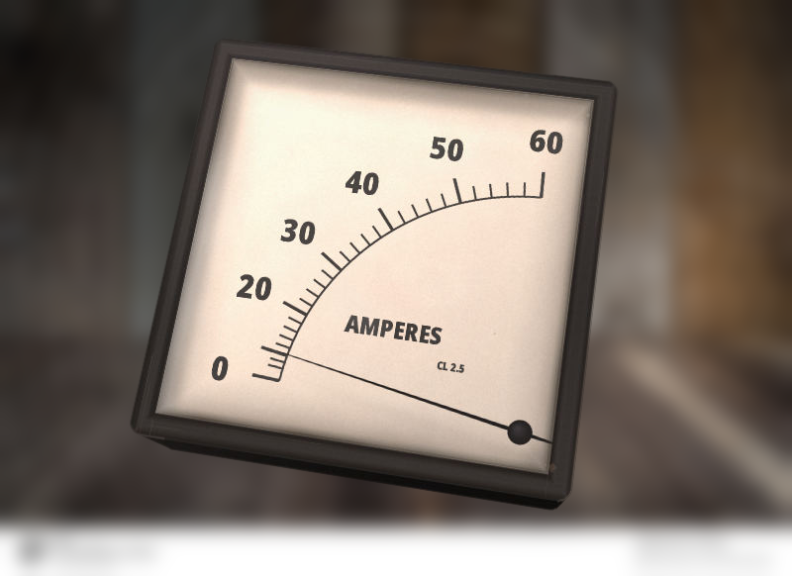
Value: value=10 unit=A
